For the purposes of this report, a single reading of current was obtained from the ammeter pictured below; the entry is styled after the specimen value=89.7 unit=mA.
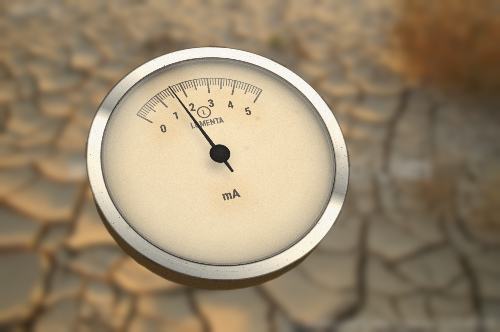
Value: value=1.5 unit=mA
